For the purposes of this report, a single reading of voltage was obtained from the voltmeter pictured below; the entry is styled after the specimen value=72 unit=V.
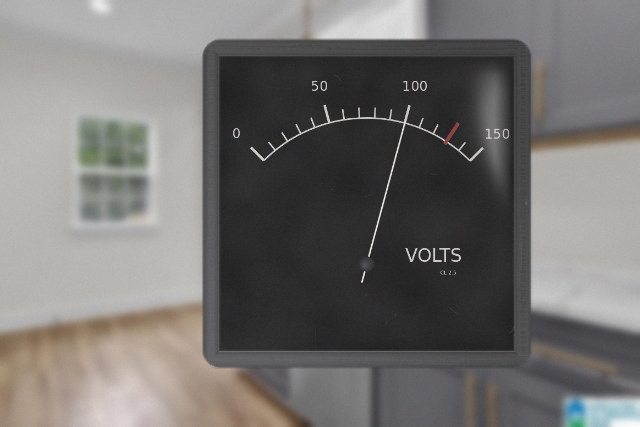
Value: value=100 unit=V
